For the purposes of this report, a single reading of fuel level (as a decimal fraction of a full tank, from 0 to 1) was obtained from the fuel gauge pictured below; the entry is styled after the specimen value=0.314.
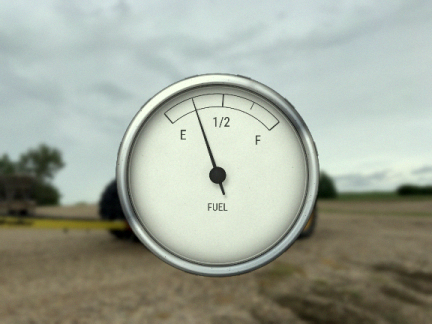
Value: value=0.25
